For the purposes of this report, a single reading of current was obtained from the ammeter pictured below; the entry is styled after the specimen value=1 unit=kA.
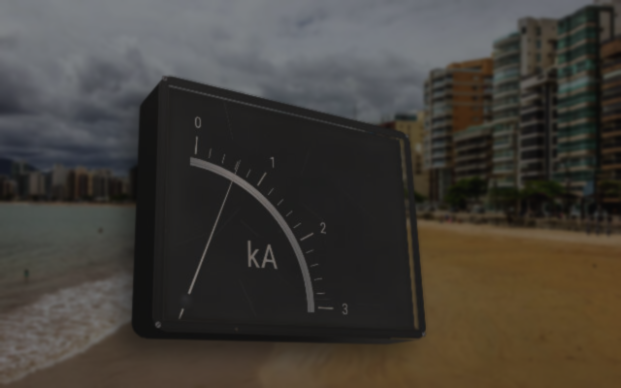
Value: value=0.6 unit=kA
